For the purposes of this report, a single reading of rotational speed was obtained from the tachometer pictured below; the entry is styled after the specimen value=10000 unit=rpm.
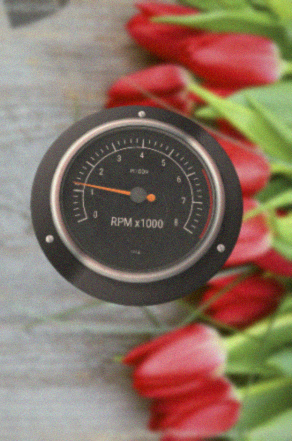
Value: value=1200 unit=rpm
